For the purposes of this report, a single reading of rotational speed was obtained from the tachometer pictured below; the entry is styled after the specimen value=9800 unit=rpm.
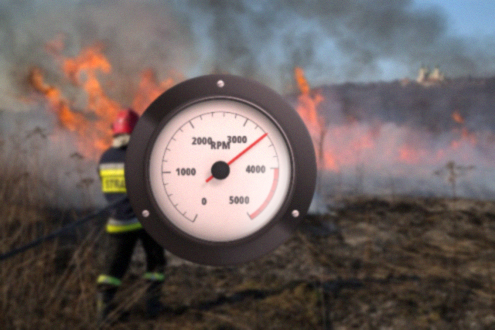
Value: value=3400 unit=rpm
